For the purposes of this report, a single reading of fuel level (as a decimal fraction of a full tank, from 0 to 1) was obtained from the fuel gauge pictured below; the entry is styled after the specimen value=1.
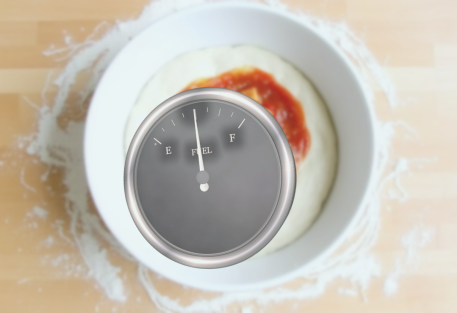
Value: value=0.5
